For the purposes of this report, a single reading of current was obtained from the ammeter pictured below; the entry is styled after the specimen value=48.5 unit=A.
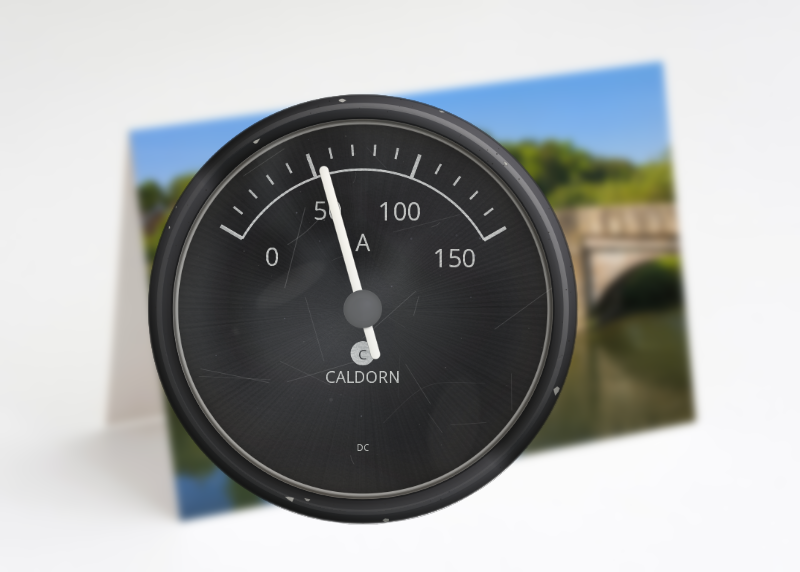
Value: value=55 unit=A
